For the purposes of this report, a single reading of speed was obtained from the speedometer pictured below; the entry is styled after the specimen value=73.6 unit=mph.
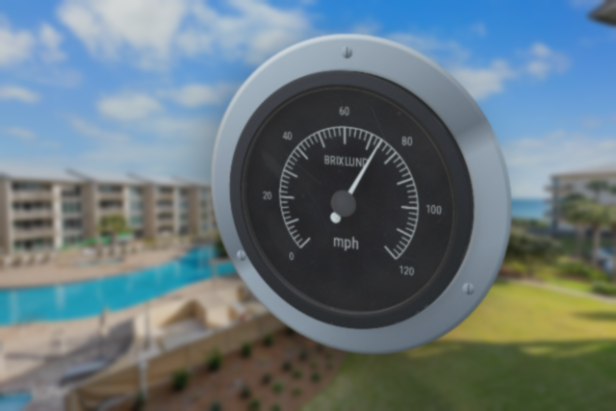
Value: value=74 unit=mph
